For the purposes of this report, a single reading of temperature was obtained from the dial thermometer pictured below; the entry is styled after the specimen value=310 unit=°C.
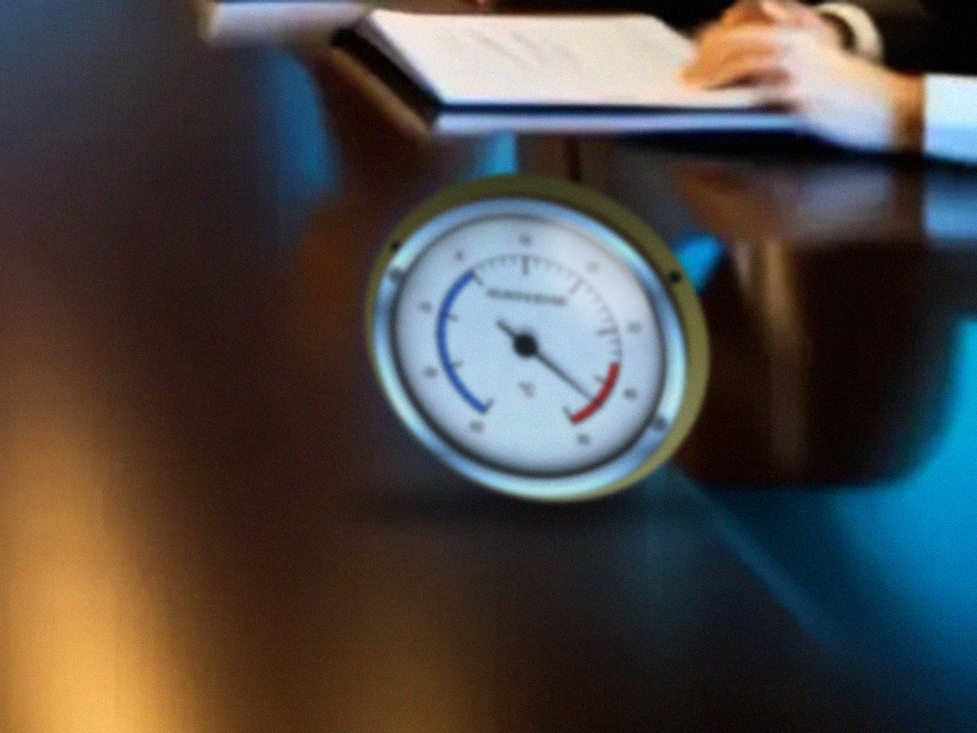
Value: value=44 unit=°C
